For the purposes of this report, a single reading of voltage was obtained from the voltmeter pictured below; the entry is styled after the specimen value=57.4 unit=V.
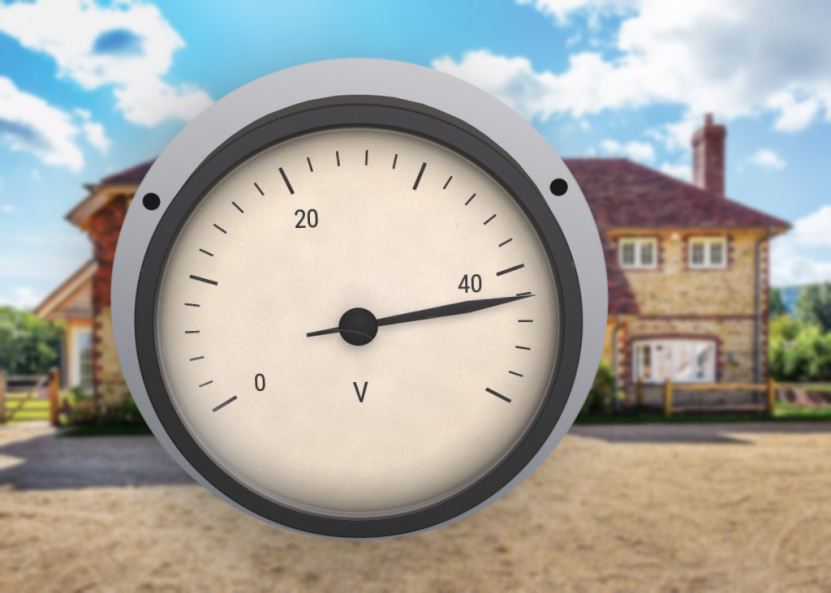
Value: value=42 unit=V
